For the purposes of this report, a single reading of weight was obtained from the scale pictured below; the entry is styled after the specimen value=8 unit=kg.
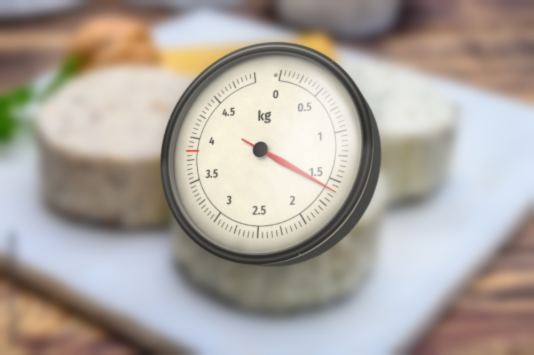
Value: value=1.6 unit=kg
